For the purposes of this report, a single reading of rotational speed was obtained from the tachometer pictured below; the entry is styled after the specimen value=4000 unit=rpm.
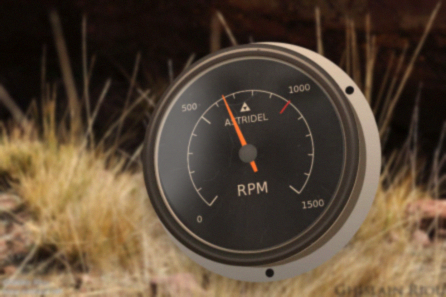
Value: value=650 unit=rpm
